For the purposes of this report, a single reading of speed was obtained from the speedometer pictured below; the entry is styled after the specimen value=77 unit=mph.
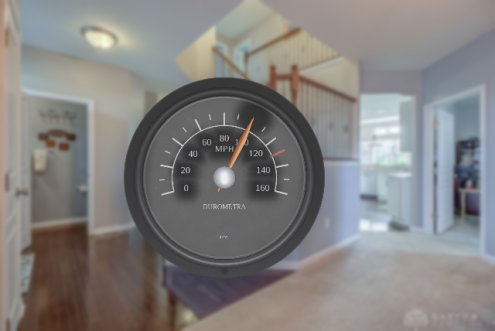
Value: value=100 unit=mph
